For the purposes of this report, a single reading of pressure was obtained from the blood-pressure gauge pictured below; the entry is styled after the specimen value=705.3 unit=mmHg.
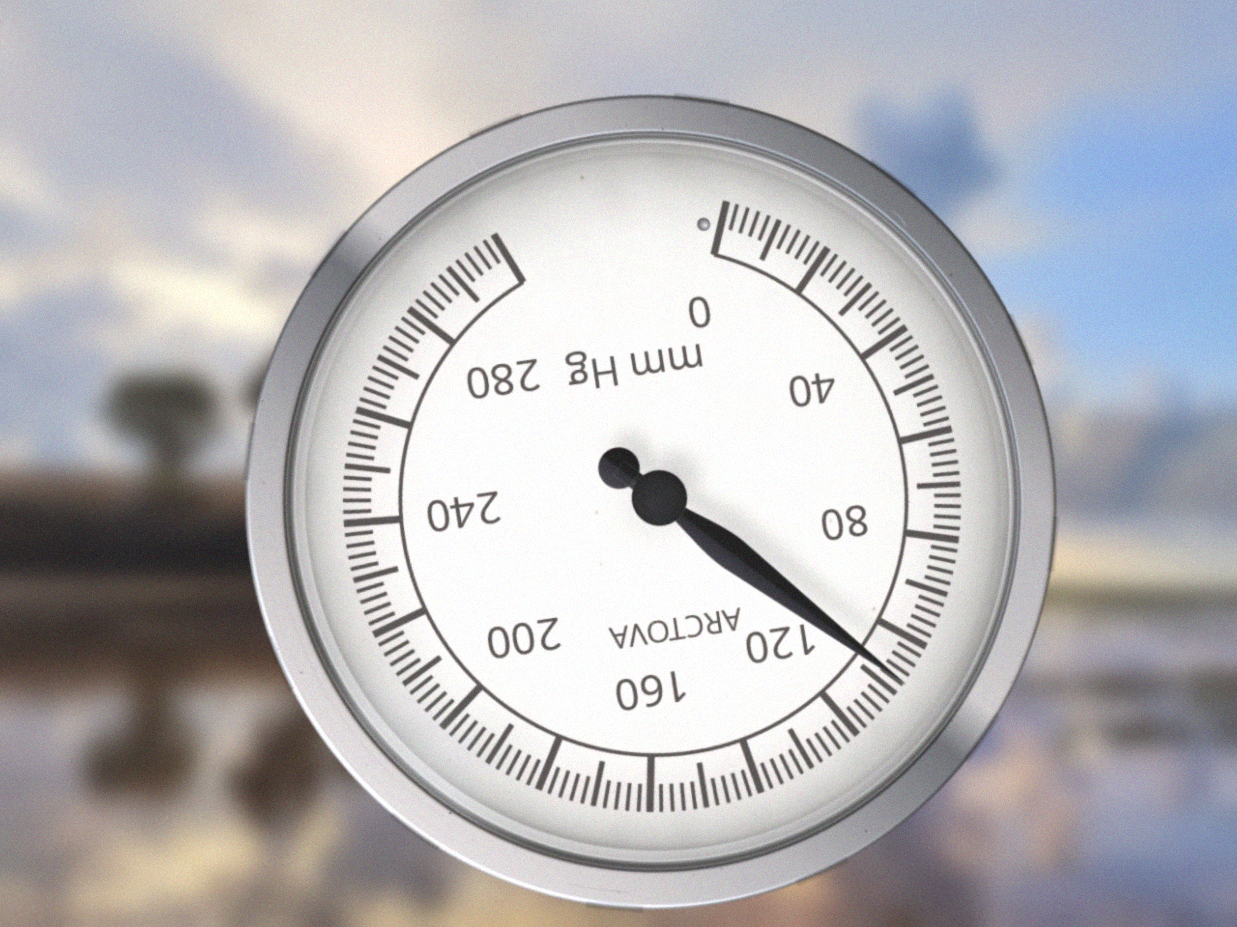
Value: value=108 unit=mmHg
